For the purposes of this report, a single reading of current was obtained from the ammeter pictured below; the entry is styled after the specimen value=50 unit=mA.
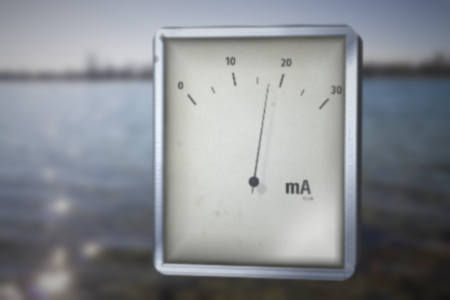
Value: value=17.5 unit=mA
